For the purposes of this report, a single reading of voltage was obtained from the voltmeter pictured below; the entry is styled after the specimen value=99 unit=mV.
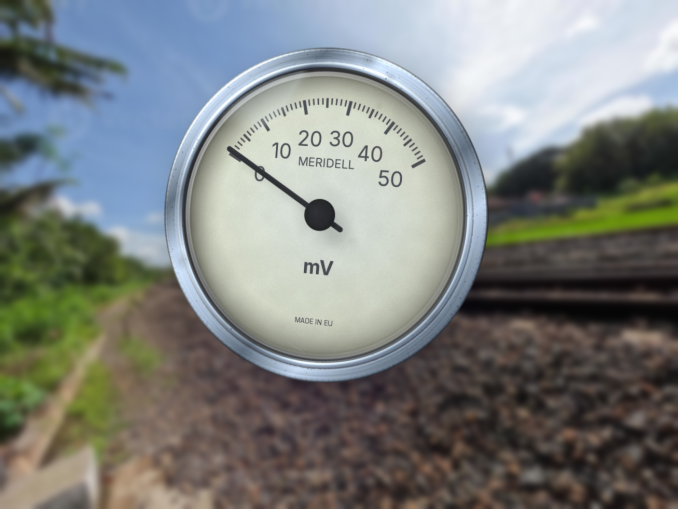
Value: value=1 unit=mV
